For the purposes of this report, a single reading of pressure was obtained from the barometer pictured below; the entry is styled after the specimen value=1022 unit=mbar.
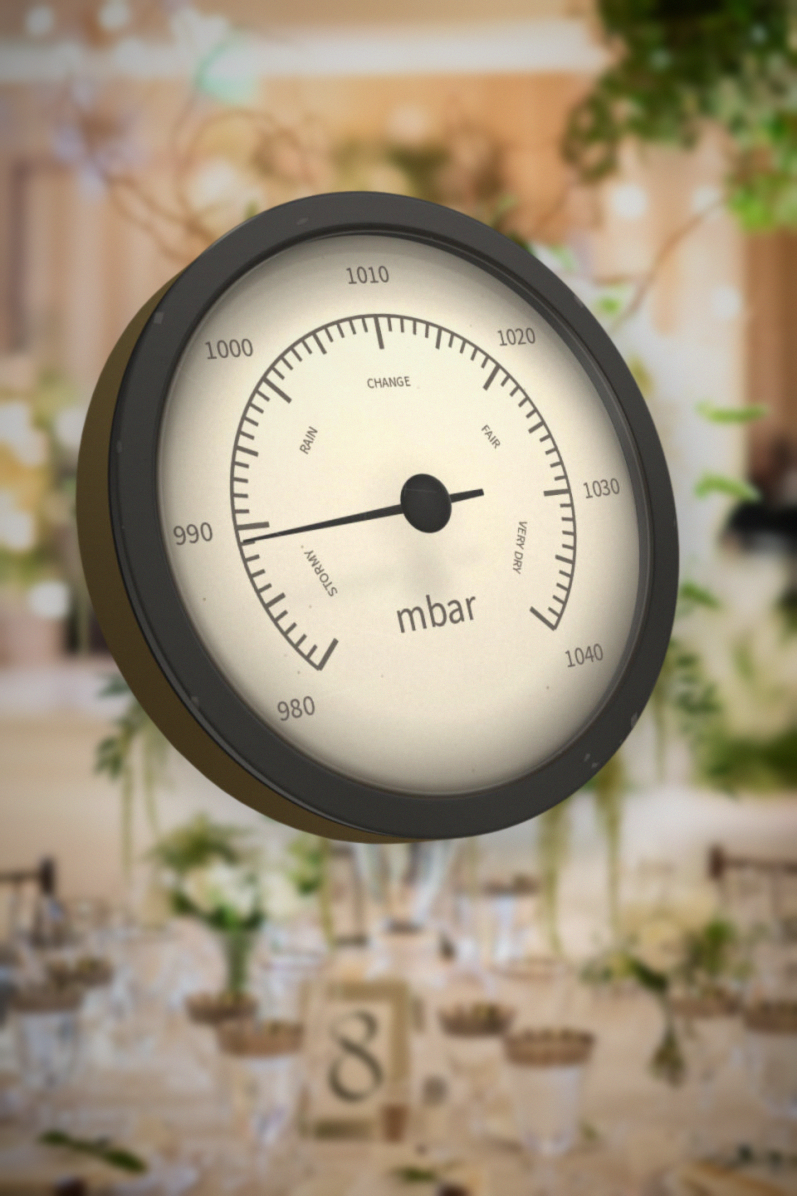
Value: value=989 unit=mbar
